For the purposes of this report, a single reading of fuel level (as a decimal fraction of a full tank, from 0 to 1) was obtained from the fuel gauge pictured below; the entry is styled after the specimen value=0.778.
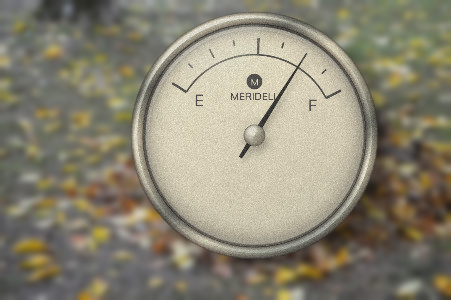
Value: value=0.75
